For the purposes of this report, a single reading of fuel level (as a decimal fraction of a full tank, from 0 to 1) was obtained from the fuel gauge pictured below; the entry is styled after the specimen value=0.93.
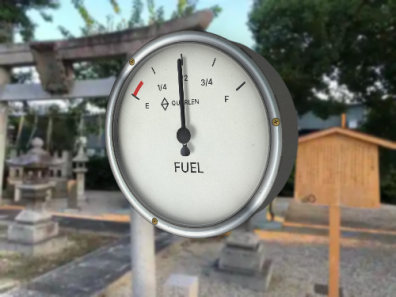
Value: value=0.5
